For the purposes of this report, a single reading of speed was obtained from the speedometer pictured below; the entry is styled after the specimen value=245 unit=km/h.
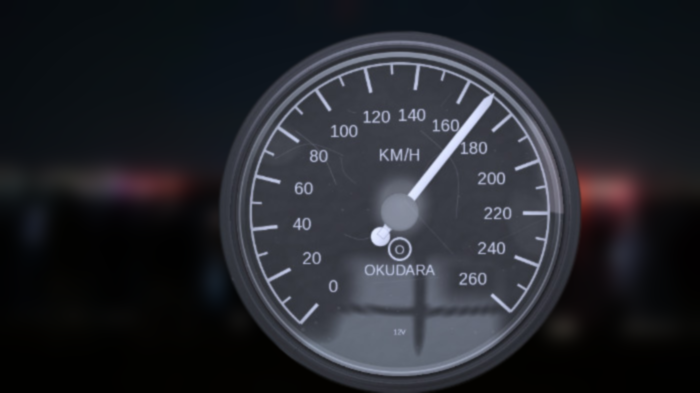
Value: value=170 unit=km/h
